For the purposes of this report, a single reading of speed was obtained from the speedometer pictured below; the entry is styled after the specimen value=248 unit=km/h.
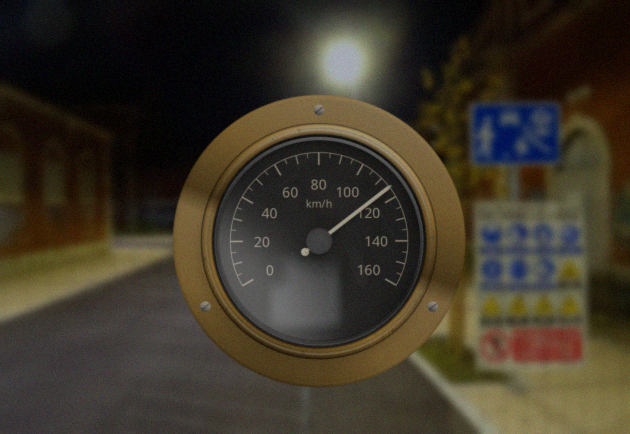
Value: value=115 unit=km/h
